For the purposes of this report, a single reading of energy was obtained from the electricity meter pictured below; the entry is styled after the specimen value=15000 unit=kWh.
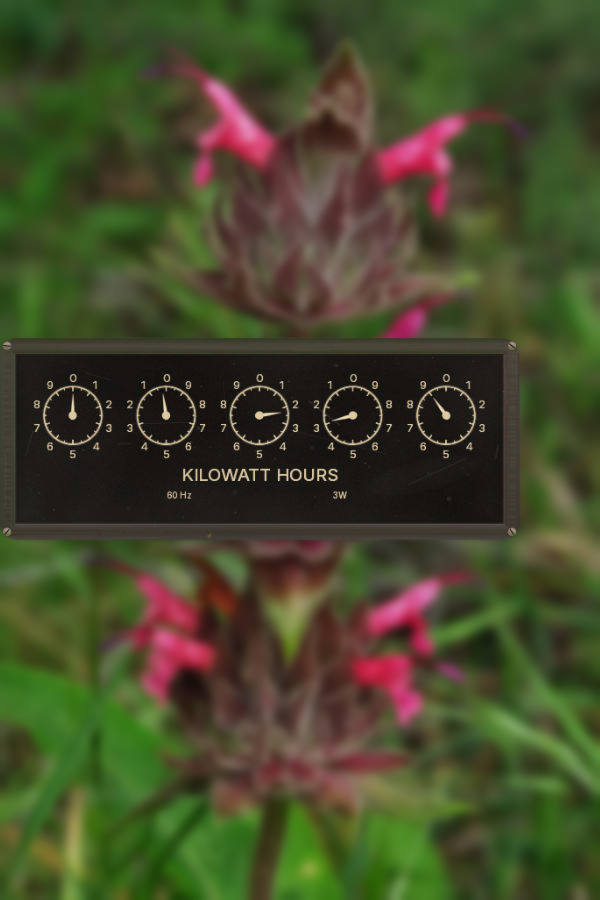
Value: value=229 unit=kWh
